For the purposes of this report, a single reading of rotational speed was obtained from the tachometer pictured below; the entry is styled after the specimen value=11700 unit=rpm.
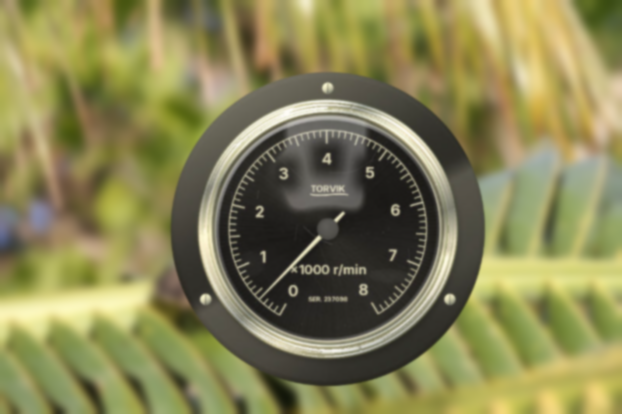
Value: value=400 unit=rpm
